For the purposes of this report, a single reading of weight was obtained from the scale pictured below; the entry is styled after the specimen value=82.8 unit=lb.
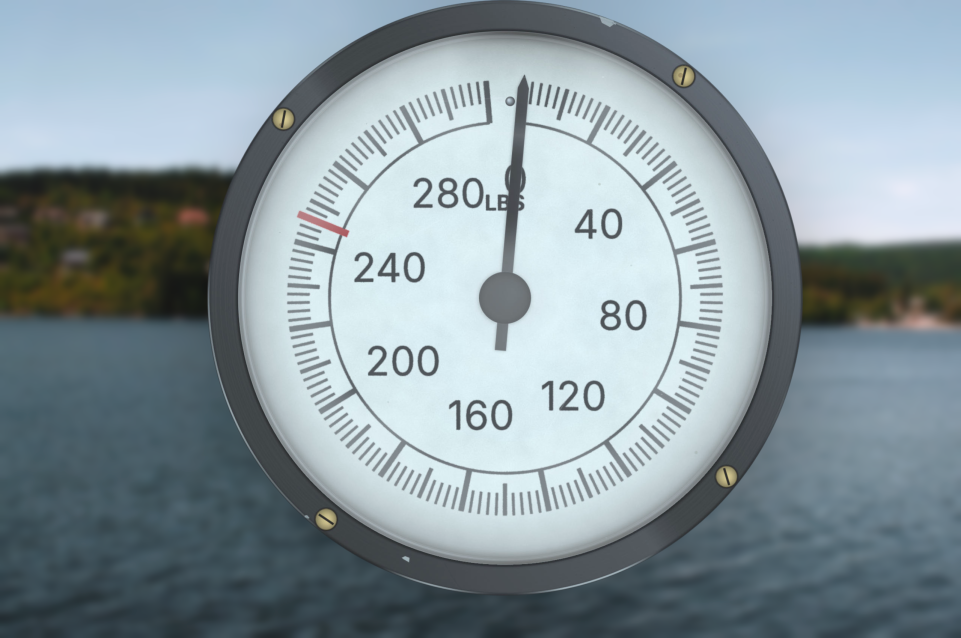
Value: value=0 unit=lb
